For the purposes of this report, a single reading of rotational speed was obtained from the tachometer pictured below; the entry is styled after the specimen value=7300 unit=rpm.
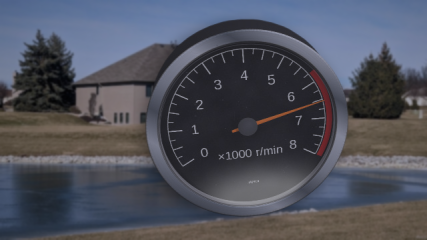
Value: value=6500 unit=rpm
